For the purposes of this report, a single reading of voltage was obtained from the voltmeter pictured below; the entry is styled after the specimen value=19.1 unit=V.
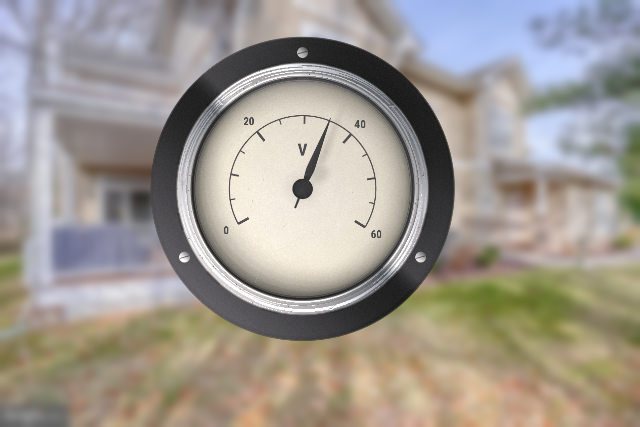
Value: value=35 unit=V
